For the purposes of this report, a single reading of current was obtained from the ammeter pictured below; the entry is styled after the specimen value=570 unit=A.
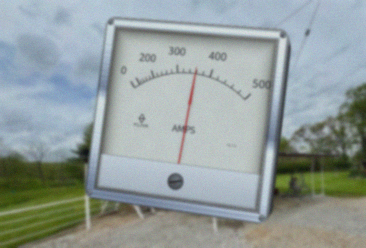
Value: value=360 unit=A
